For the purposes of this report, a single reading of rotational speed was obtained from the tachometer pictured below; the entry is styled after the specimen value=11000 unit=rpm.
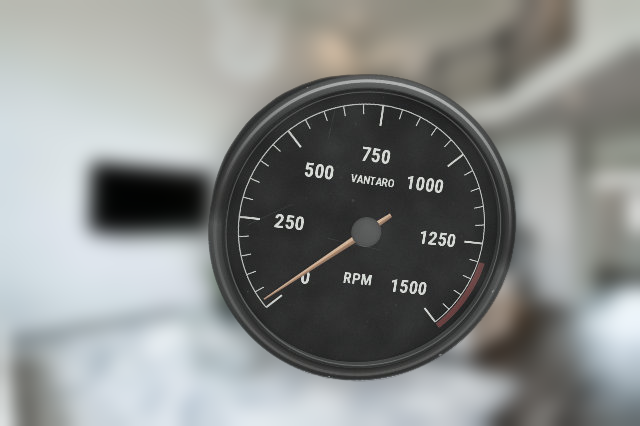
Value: value=25 unit=rpm
